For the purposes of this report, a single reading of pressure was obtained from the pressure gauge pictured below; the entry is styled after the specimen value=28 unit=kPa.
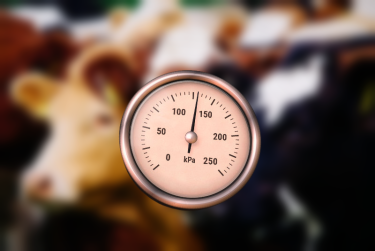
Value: value=130 unit=kPa
